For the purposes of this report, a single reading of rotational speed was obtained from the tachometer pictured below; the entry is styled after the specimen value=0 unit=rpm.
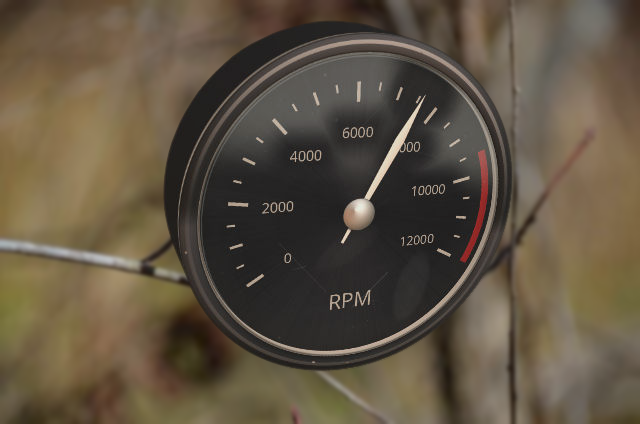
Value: value=7500 unit=rpm
